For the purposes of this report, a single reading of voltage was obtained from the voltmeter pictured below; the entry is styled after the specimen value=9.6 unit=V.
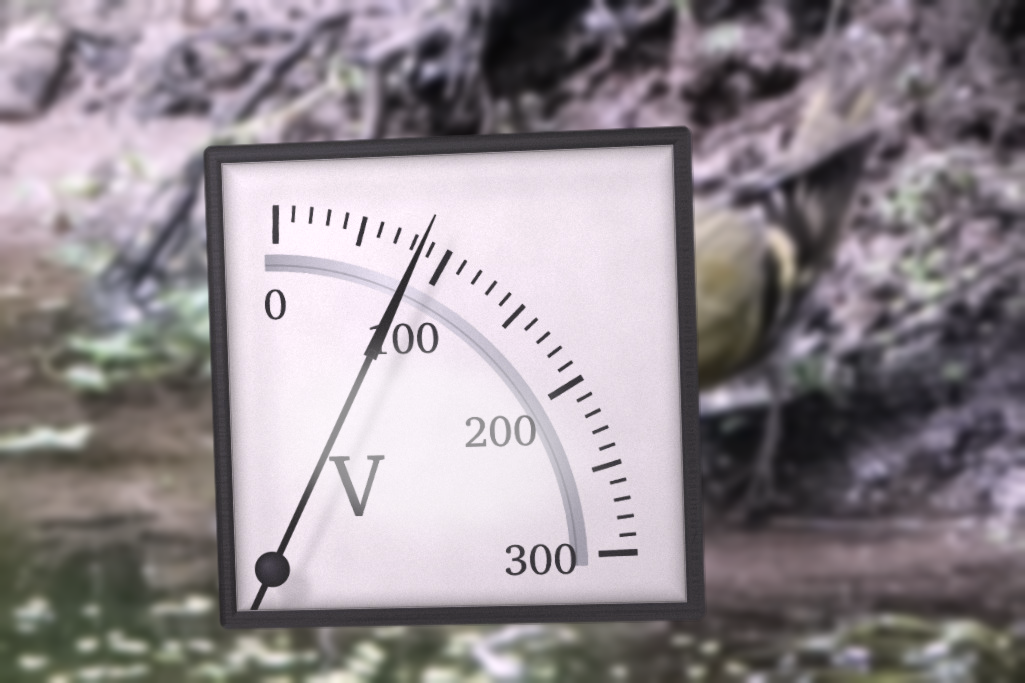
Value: value=85 unit=V
